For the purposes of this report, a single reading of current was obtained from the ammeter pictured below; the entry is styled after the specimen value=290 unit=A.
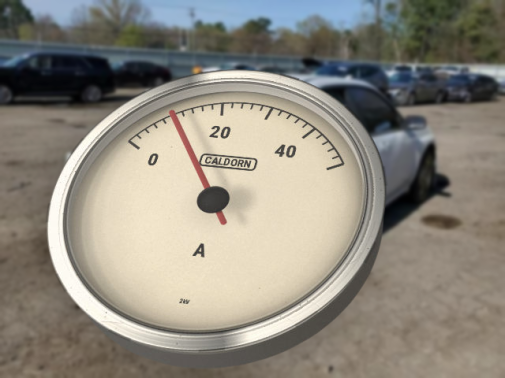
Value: value=10 unit=A
